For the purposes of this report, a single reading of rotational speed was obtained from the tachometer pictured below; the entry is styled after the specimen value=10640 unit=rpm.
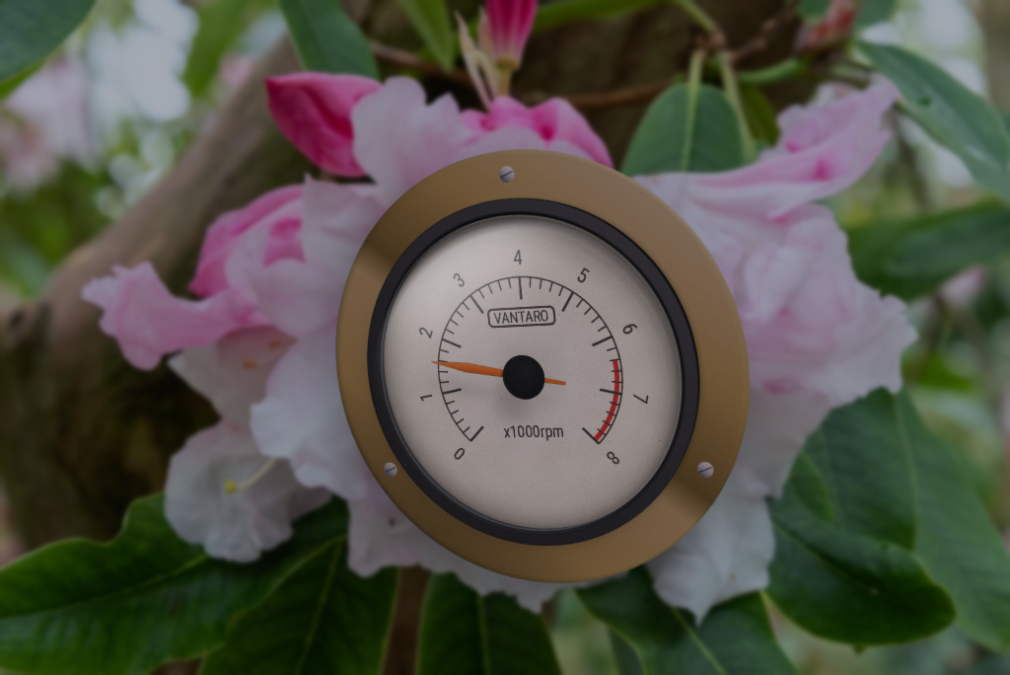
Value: value=1600 unit=rpm
